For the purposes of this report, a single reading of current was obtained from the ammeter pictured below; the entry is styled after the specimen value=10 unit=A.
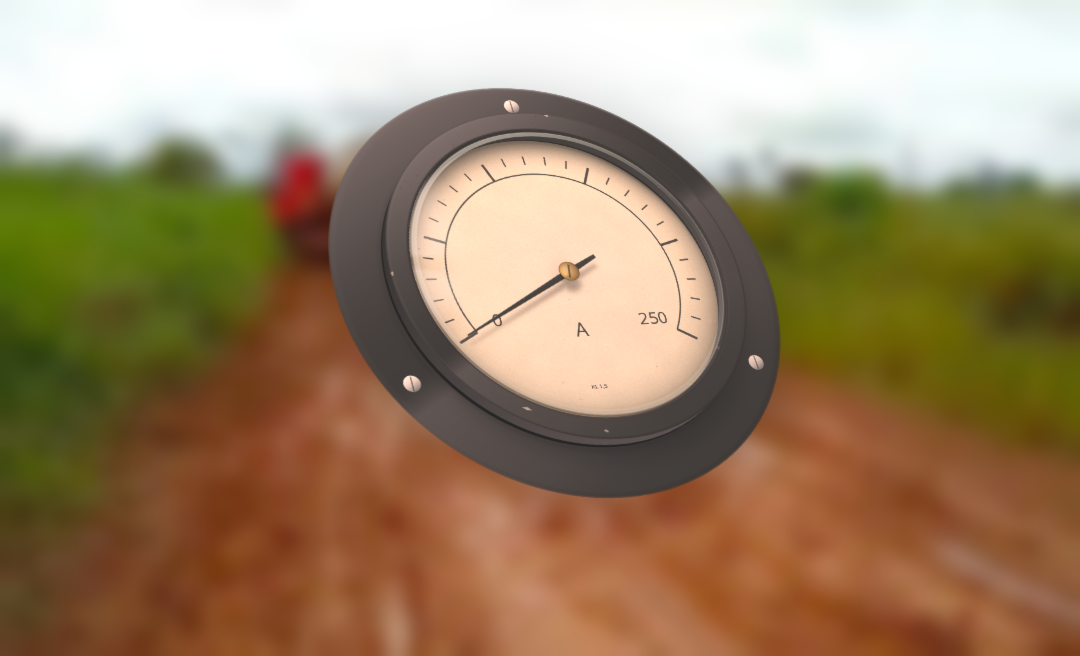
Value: value=0 unit=A
